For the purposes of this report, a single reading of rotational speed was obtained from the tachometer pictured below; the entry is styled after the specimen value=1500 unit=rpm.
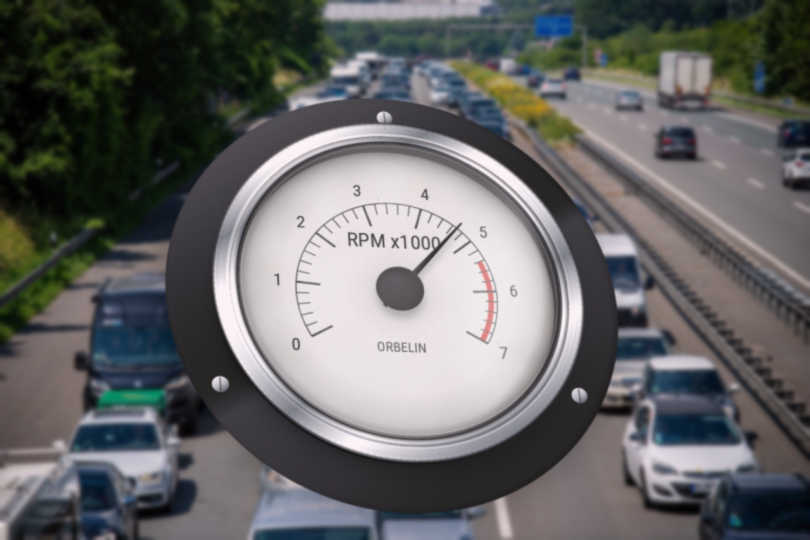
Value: value=4700 unit=rpm
